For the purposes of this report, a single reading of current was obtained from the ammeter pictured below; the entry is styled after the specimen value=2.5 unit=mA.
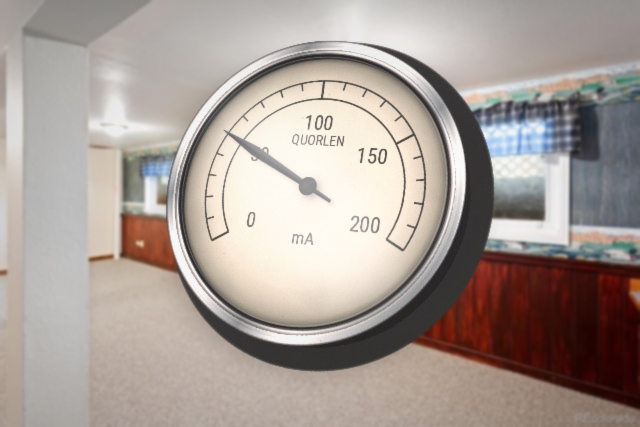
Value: value=50 unit=mA
